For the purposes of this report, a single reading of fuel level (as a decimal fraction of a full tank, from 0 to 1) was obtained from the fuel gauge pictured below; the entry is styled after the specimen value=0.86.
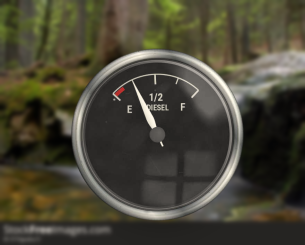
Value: value=0.25
